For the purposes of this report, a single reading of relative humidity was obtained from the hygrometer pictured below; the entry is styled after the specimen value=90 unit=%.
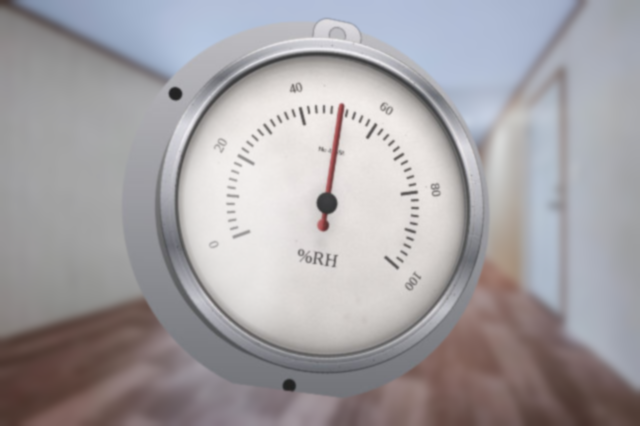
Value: value=50 unit=%
